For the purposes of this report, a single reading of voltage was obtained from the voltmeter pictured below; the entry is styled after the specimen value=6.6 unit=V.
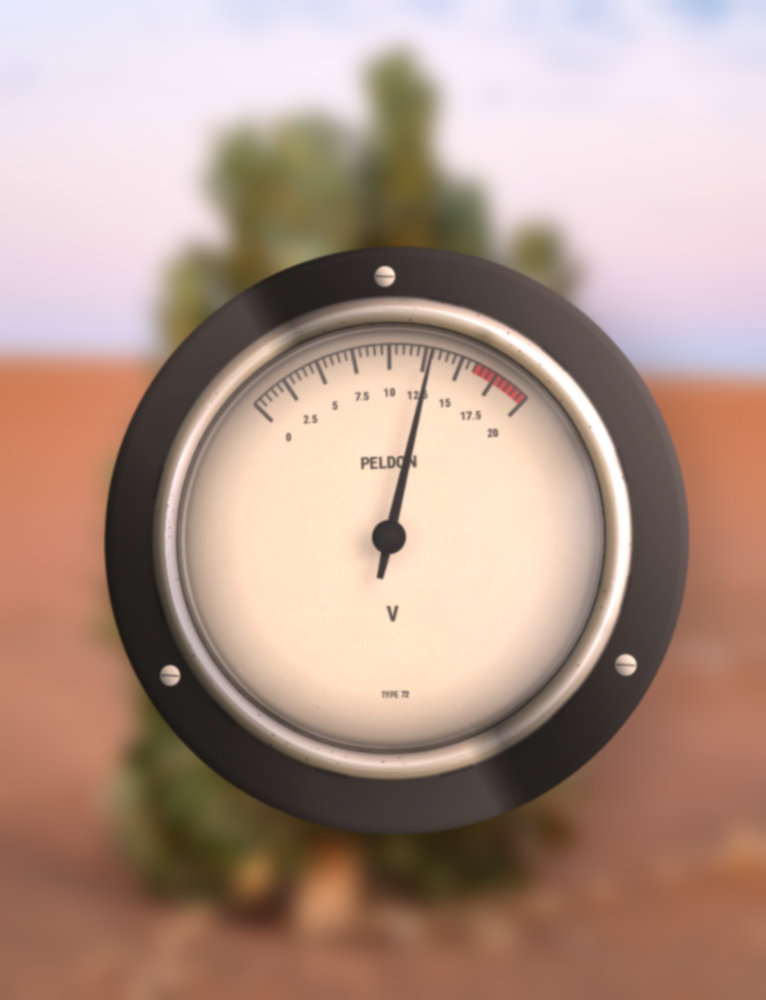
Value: value=13 unit=V
